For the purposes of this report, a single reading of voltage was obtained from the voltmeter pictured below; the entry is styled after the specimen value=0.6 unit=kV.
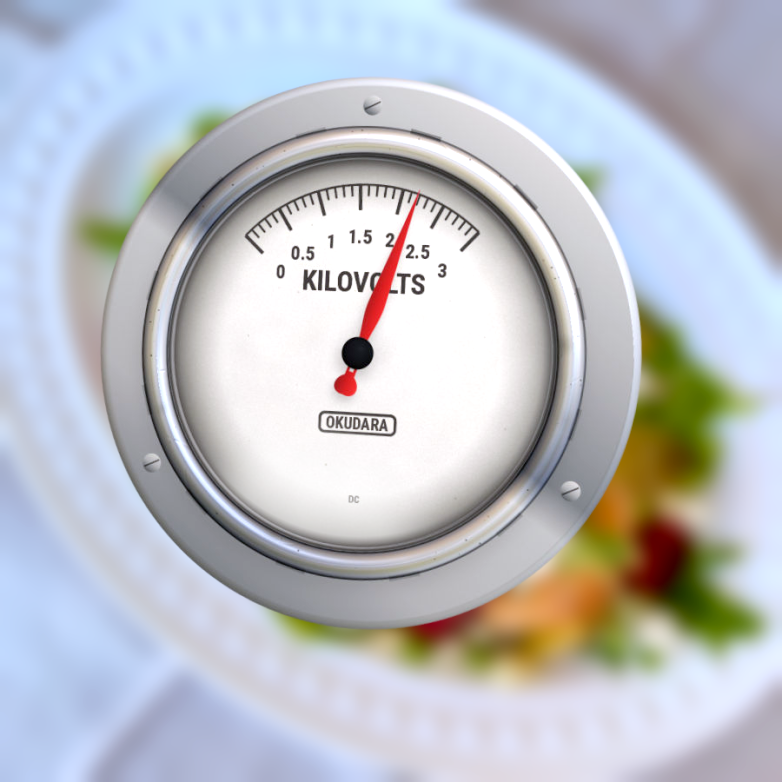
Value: value=2.2 unit=kV
